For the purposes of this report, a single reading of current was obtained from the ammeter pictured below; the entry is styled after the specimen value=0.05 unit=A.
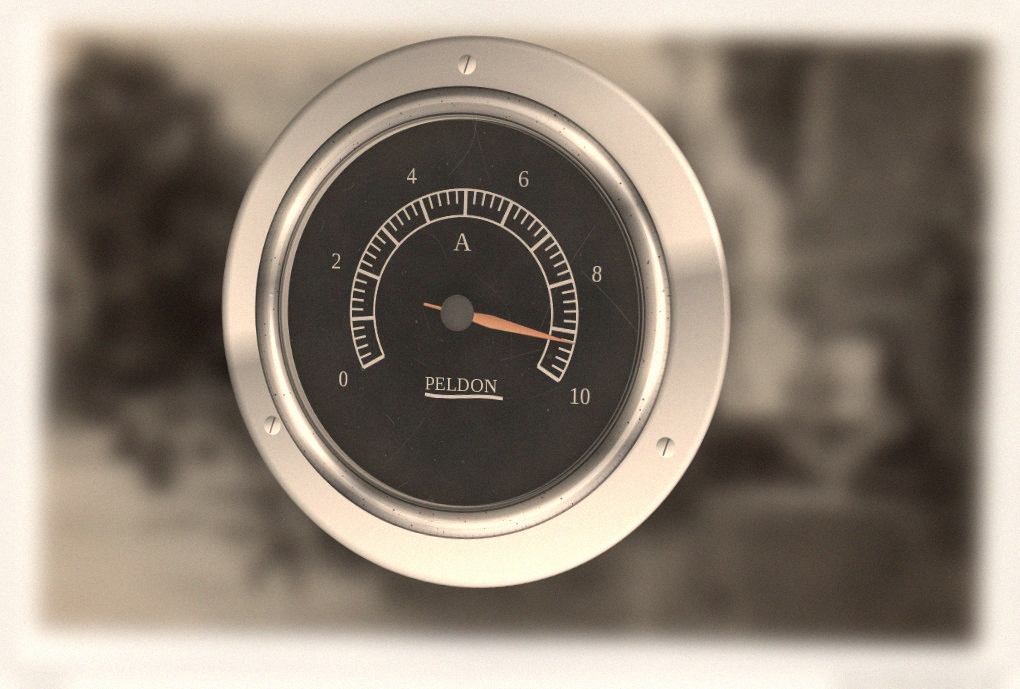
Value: value=9.2 unit=A
